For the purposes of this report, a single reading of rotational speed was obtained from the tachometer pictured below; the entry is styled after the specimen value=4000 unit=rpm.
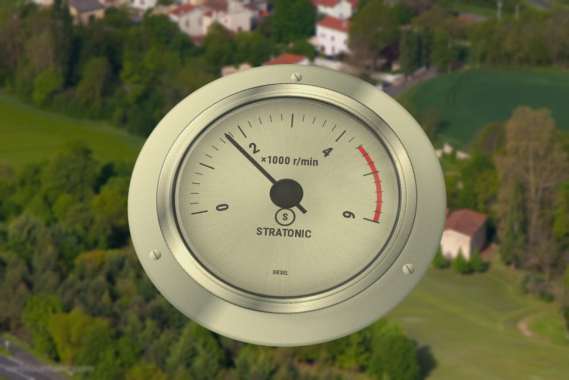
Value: value=1700 unit=rpm
